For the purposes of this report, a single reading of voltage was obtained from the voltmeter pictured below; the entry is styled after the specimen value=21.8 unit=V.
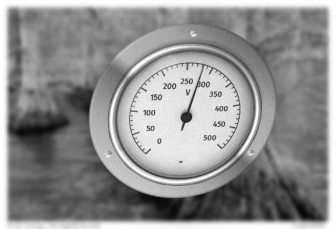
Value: value=280 unit=V
